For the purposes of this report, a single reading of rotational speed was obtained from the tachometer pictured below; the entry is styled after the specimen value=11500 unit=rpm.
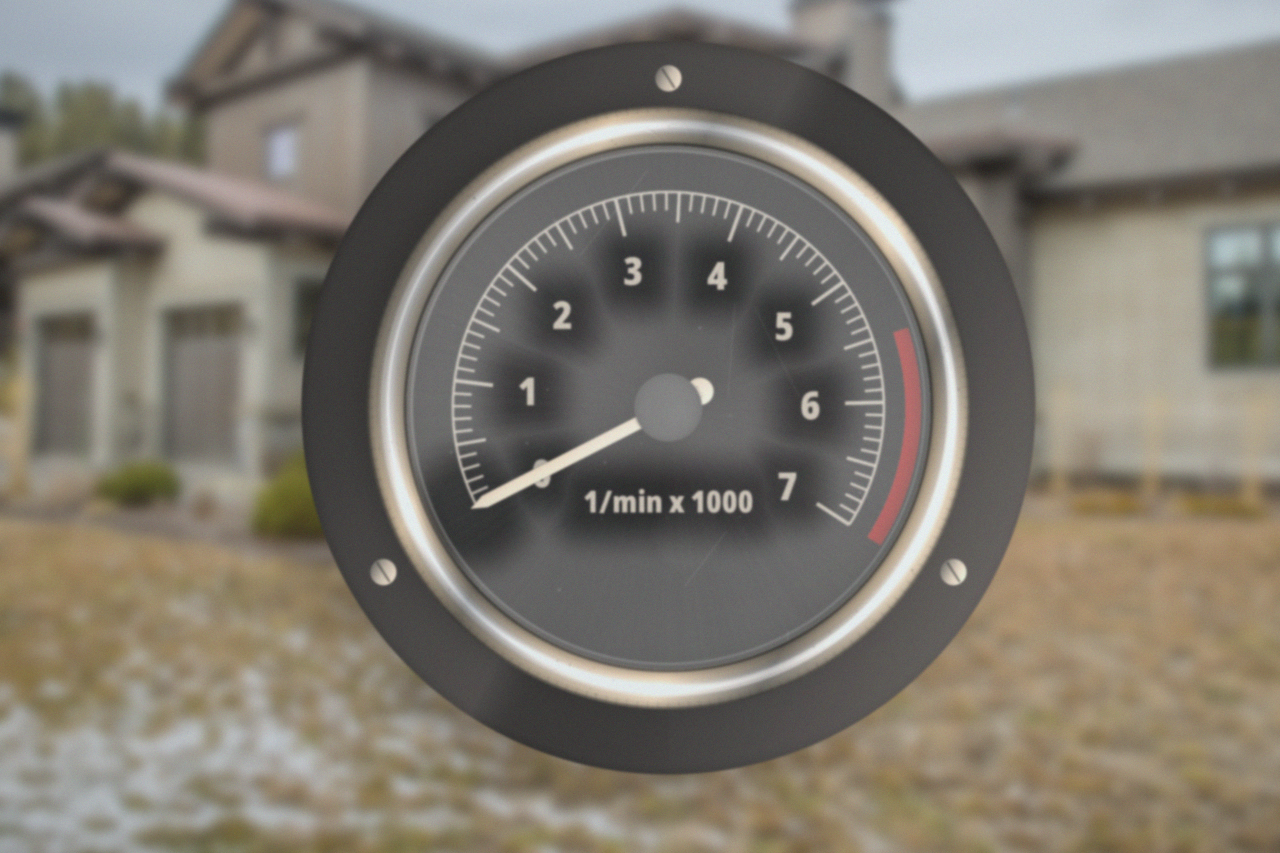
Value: value=0 unit=rpm
